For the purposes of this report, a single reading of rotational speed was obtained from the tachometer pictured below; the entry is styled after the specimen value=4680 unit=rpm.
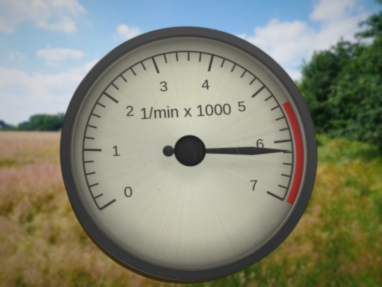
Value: value=6200 unit=rpm
